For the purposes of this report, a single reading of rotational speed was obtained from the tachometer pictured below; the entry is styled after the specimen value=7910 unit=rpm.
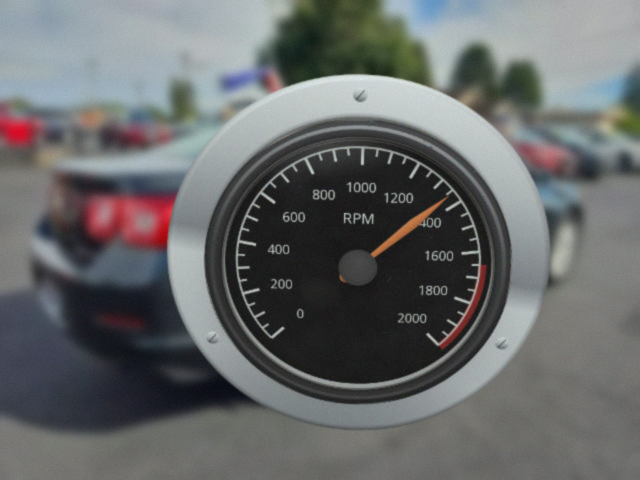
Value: value=1350 unit=rpm
